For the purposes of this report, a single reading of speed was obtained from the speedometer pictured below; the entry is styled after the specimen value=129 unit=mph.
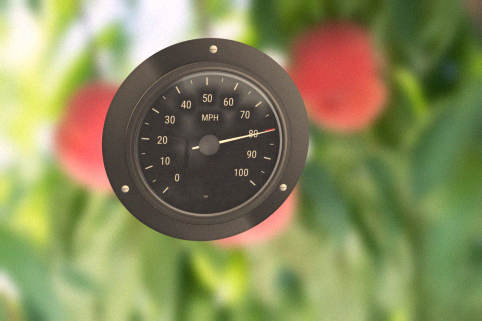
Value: value=80 unit=mph
